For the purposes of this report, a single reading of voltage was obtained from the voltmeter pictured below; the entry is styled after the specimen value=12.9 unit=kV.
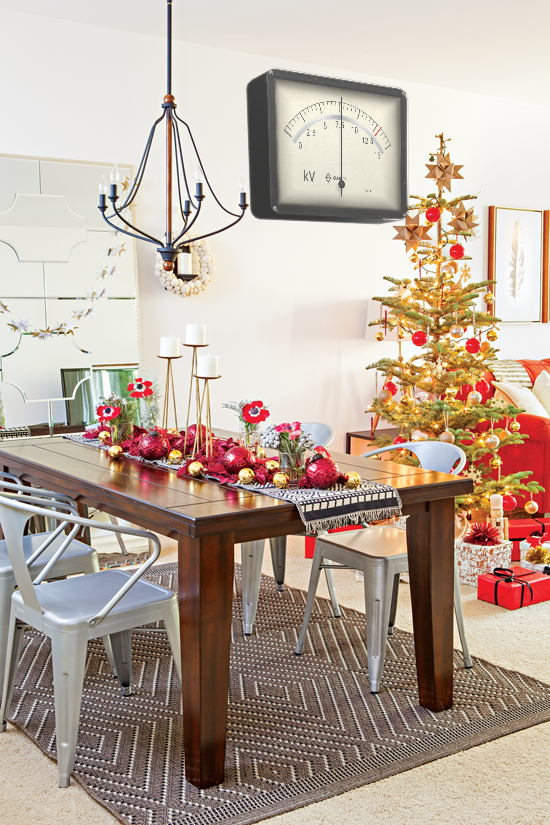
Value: value=7.5 unit=kV
